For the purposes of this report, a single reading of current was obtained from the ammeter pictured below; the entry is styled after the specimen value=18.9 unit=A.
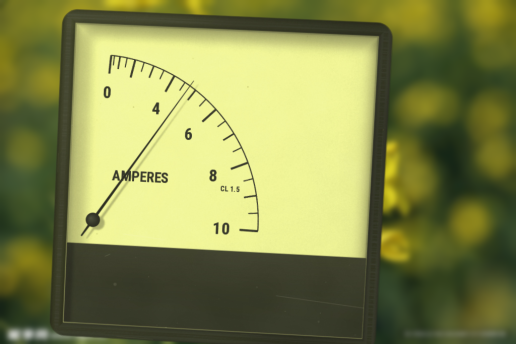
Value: value=4.75 unit=A
